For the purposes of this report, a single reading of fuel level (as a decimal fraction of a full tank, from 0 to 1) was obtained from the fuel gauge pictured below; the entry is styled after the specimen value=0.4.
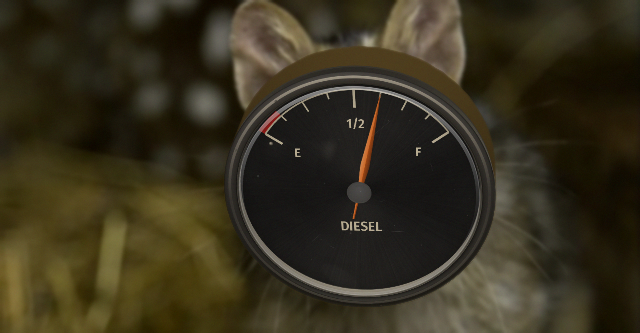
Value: value=0.625
